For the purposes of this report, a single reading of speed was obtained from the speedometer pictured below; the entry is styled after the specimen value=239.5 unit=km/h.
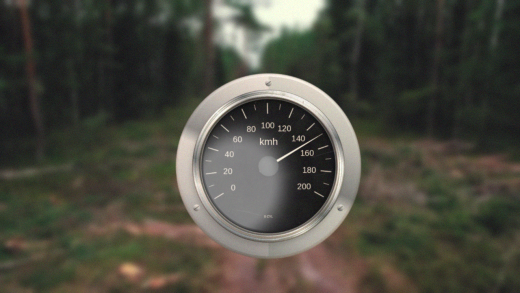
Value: value=150 unit=km/h
